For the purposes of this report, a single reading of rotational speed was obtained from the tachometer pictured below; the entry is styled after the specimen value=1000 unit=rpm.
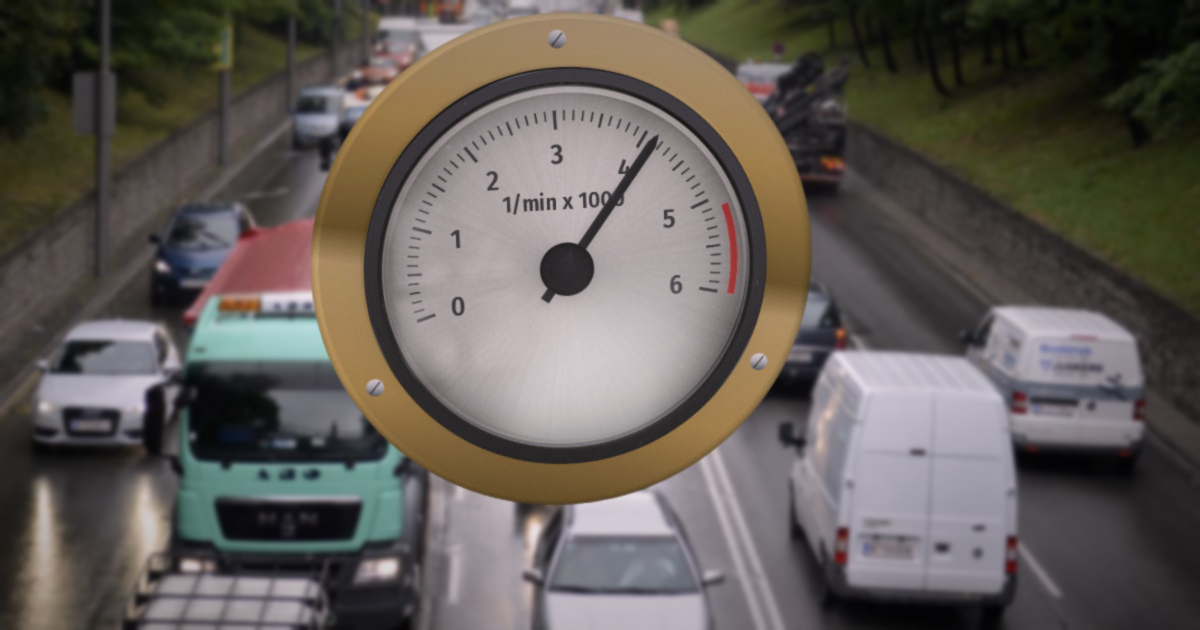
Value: value=4100 unit=rpm
